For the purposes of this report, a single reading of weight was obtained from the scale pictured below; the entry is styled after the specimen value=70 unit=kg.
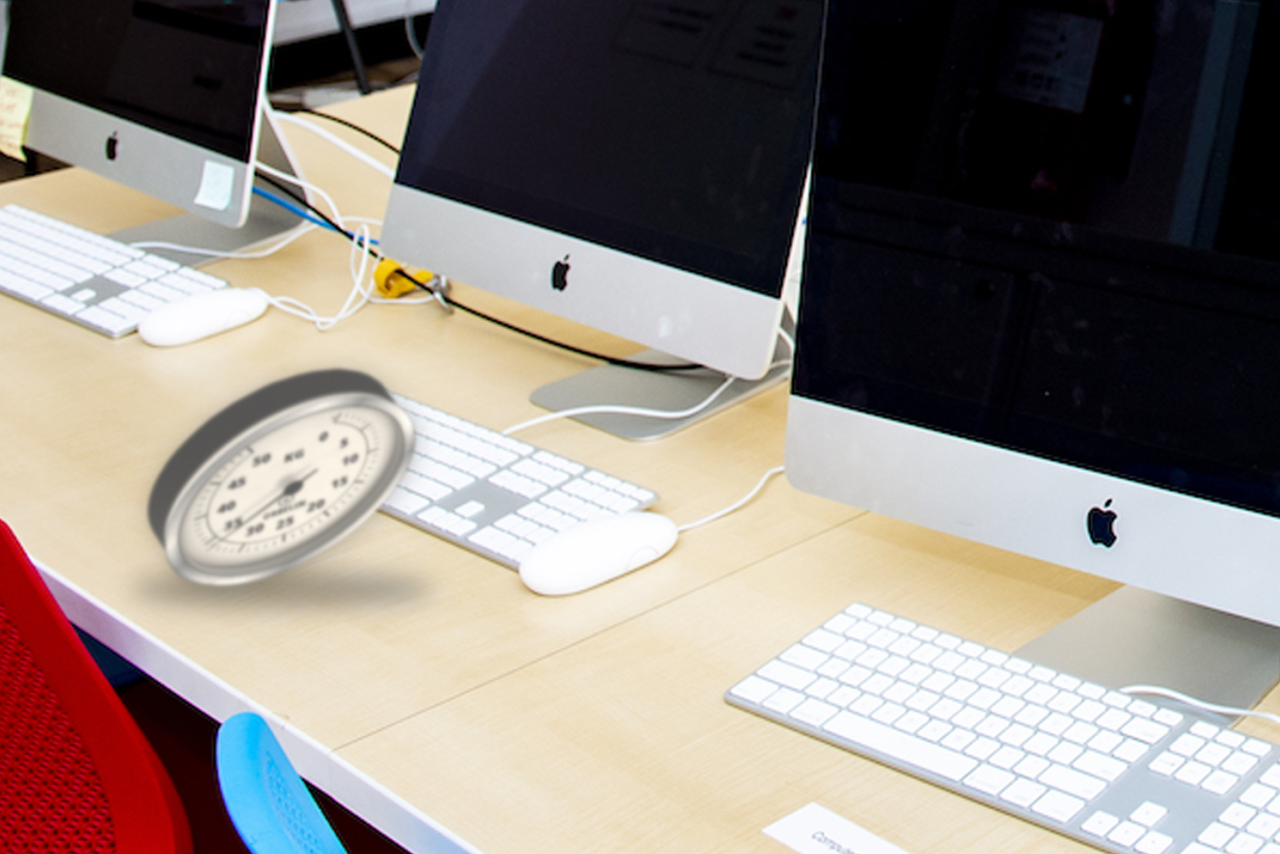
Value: value=35 unit=kg
